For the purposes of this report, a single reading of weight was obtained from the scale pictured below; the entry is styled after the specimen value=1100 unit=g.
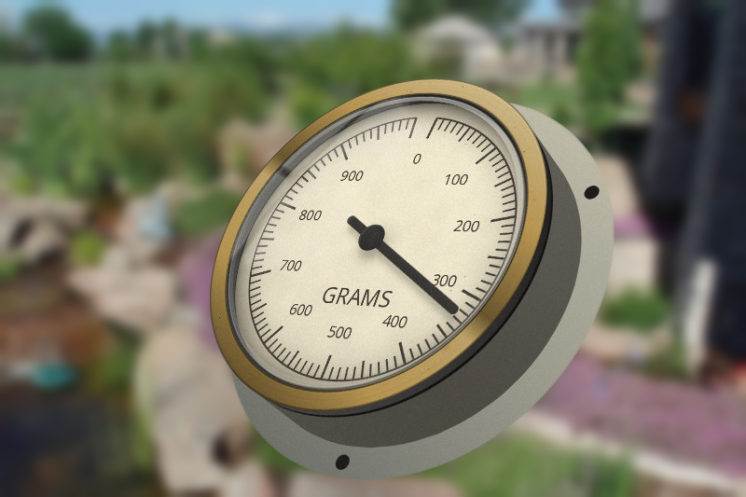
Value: value=325 unit=g
